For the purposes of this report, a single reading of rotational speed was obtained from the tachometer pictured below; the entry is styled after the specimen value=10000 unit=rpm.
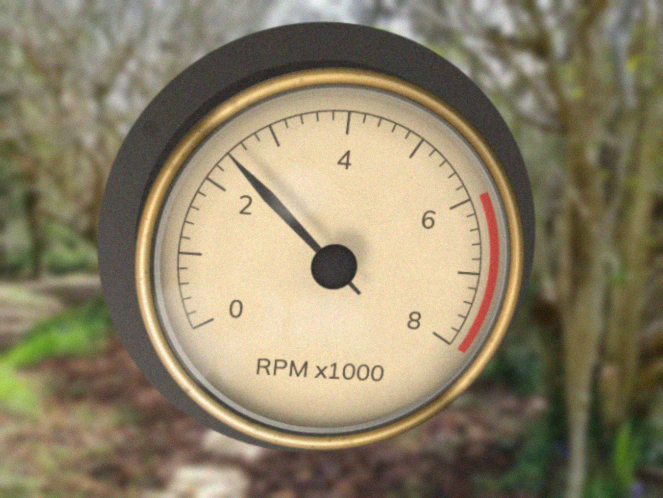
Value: value=2400 unit=rpm
